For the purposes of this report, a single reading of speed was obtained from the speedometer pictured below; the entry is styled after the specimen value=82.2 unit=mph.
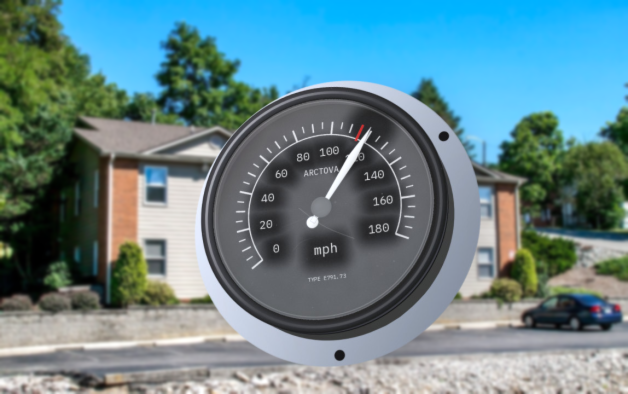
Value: value=120 unit=mph
